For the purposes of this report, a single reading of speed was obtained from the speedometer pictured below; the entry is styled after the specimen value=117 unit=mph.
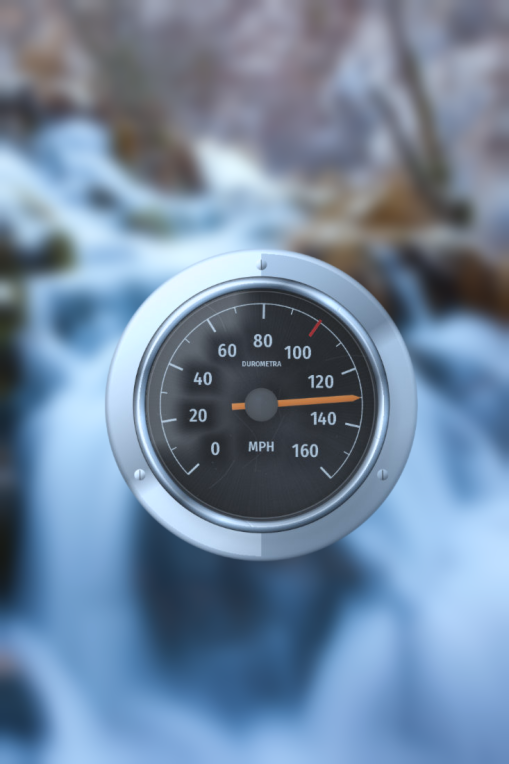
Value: value=130 unit=mph
